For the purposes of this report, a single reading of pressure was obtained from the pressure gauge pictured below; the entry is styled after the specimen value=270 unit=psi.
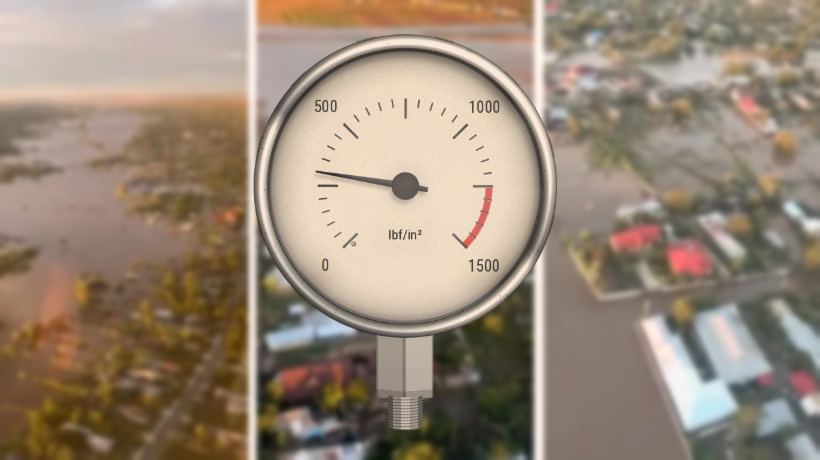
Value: value=300 unit=psi
